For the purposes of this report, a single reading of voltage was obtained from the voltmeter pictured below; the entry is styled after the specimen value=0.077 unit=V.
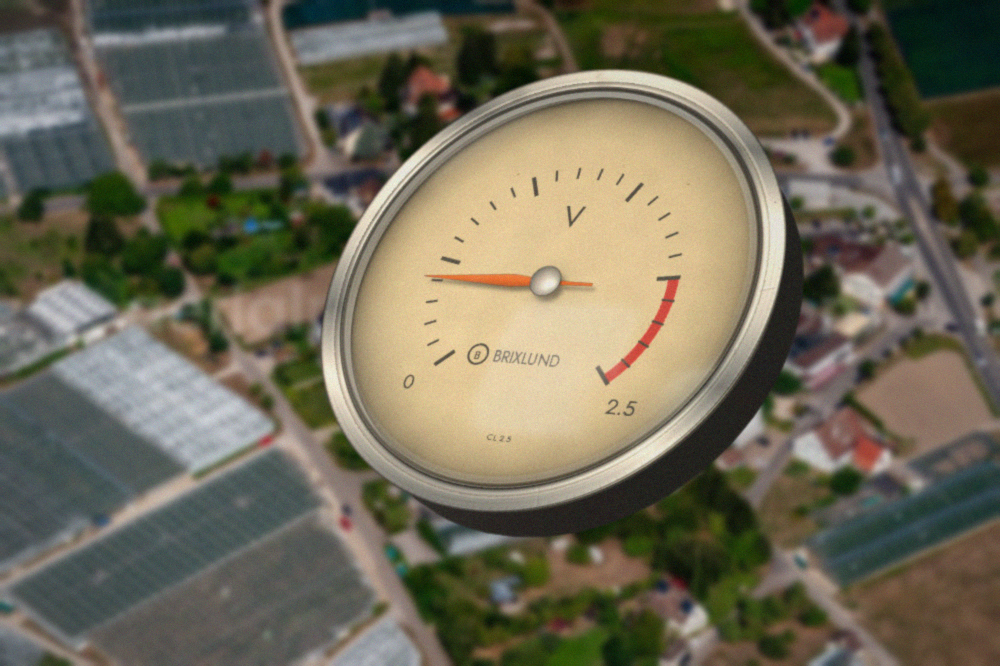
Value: value=0.4 unit=V
